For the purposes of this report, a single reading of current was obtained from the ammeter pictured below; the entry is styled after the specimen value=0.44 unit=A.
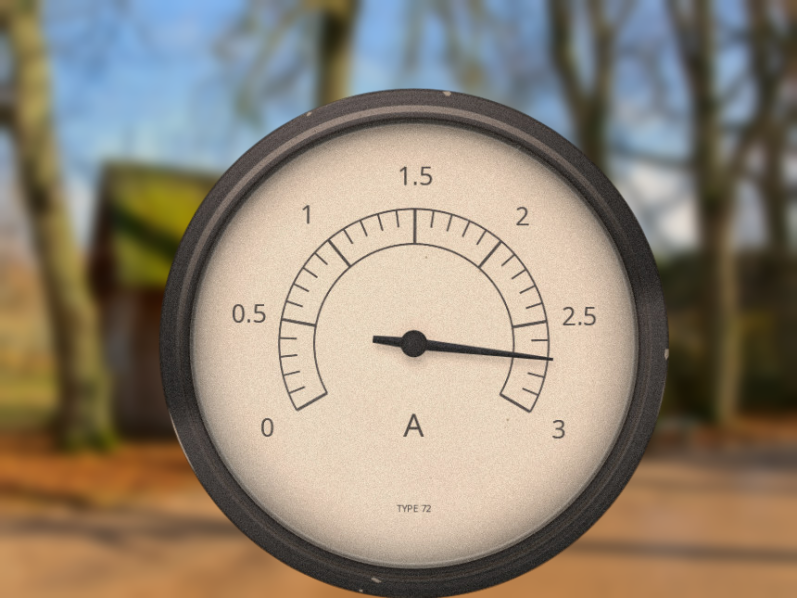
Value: value=2.7 unit=A
